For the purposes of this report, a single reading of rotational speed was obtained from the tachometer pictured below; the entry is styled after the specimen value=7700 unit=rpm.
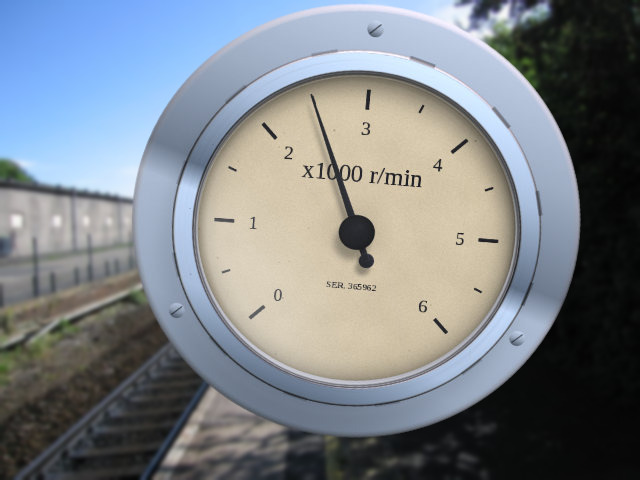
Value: value=2500 unit=rpm
